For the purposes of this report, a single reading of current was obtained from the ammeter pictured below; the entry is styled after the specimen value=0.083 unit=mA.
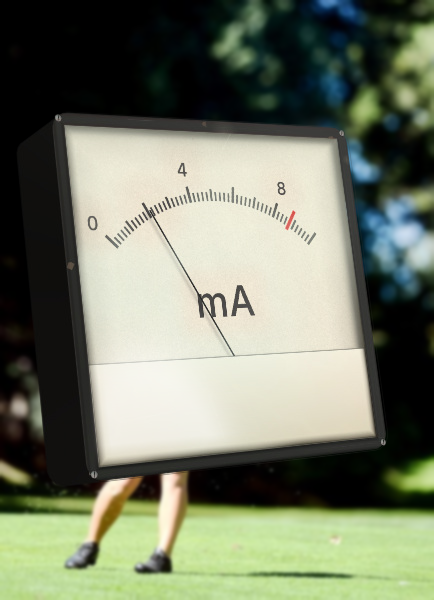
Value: value=2 unit=mA
